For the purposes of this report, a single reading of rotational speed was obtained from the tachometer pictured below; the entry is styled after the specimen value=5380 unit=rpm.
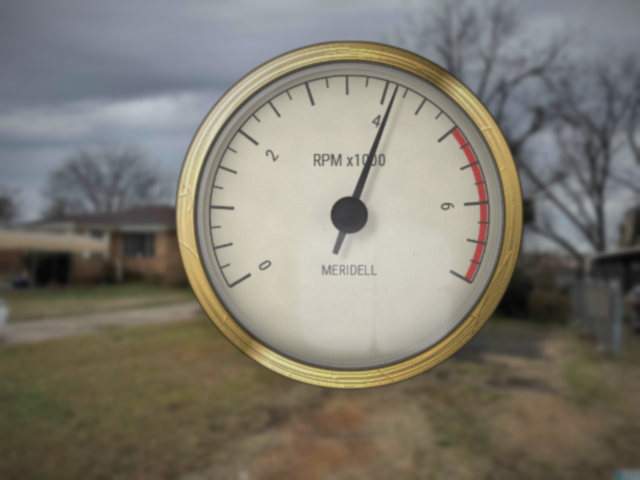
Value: value=4125 unit=rpm
